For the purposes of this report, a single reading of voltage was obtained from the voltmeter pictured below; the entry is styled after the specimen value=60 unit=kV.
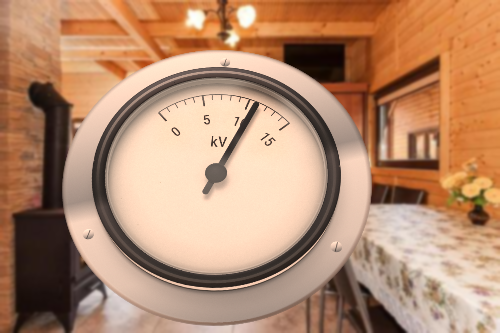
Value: value=11 unit=kV
